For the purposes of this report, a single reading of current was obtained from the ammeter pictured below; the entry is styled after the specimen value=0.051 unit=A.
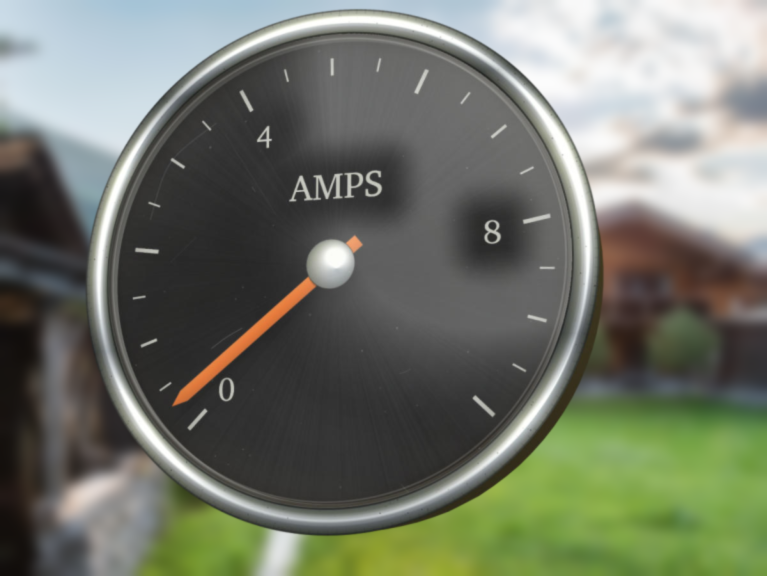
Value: value=0.25 unit=A
